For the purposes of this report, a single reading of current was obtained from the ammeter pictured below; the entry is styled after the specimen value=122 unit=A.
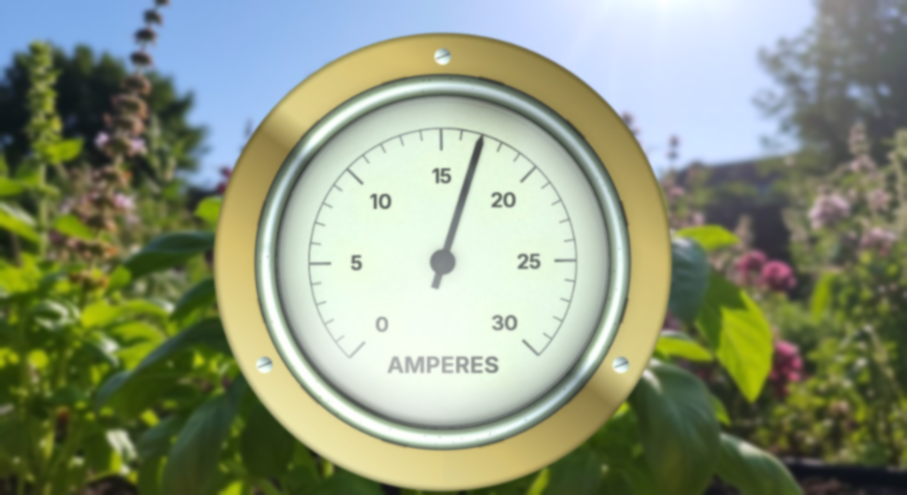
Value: value=17 unit=A
